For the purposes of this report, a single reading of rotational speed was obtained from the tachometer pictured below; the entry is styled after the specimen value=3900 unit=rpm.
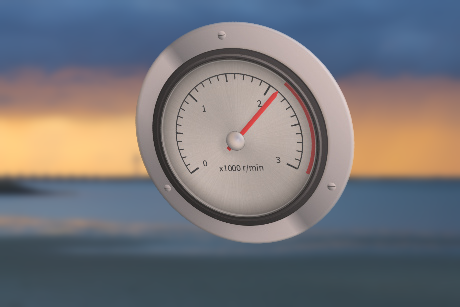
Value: value=2100 unit=rpm
